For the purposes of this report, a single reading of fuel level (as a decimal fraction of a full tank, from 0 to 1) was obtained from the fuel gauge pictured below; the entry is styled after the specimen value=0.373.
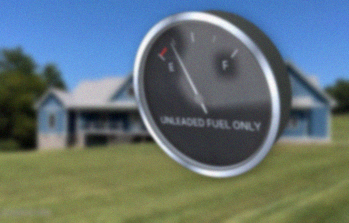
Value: value=0.25
